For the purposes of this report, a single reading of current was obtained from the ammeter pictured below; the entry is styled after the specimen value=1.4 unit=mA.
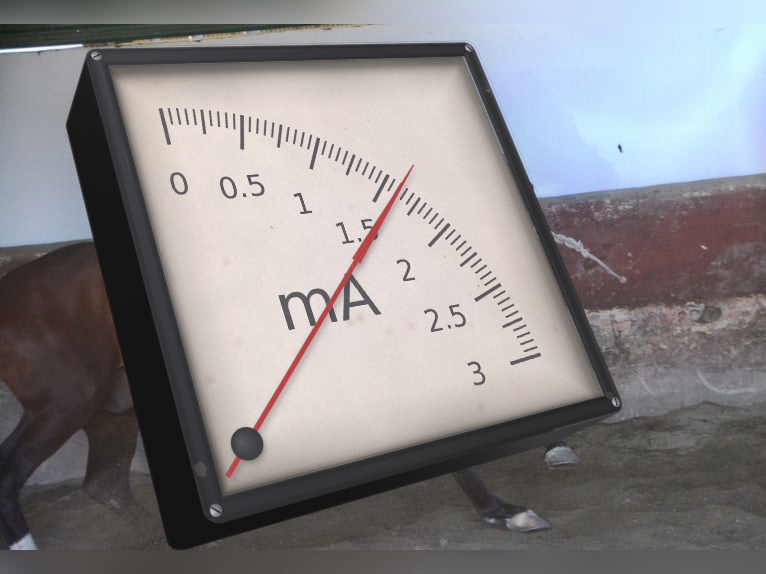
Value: value=1.6 unit=mA
